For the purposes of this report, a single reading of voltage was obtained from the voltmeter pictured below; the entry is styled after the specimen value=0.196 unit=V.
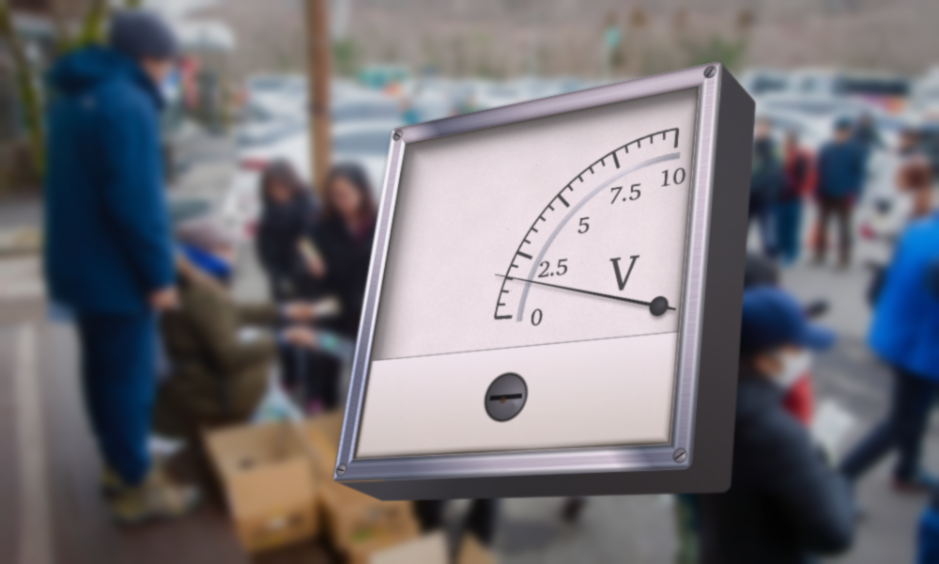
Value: value=1.5 unit=V
